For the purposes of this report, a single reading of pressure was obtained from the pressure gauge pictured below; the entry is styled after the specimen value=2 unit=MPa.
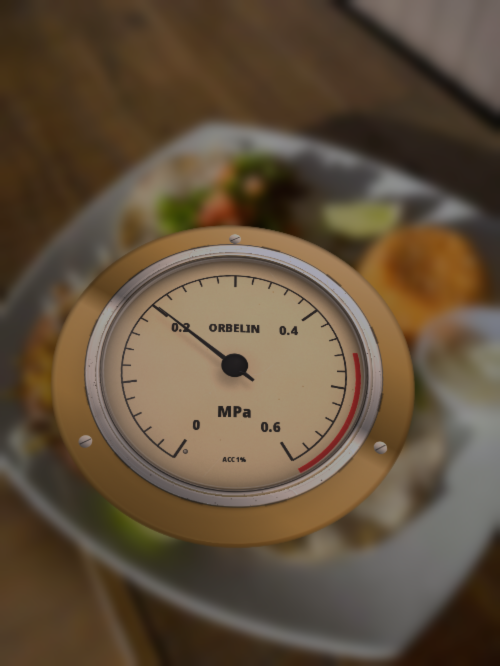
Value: value=0.2 unit=MPa
